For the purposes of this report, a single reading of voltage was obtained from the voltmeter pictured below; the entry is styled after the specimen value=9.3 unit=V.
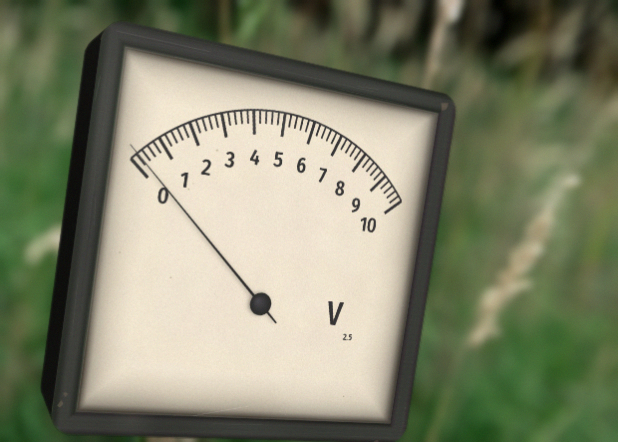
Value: value=0.2 unit=V
